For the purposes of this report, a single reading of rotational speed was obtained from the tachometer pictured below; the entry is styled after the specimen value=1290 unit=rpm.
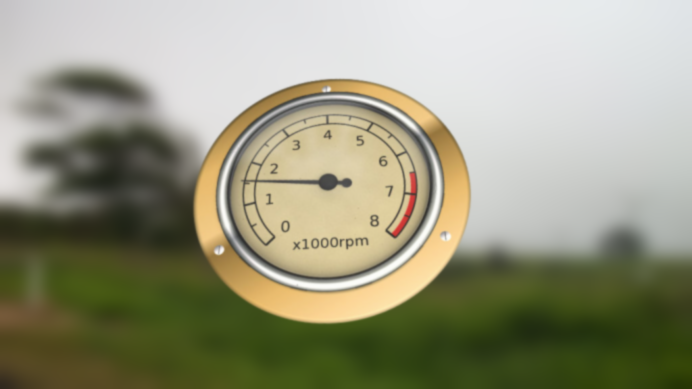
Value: value=1500 unit=rpm
